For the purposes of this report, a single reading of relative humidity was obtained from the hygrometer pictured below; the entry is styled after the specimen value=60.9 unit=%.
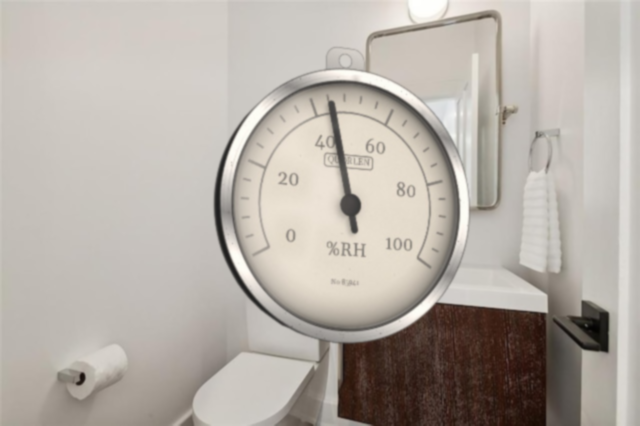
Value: value=44 unit=%
